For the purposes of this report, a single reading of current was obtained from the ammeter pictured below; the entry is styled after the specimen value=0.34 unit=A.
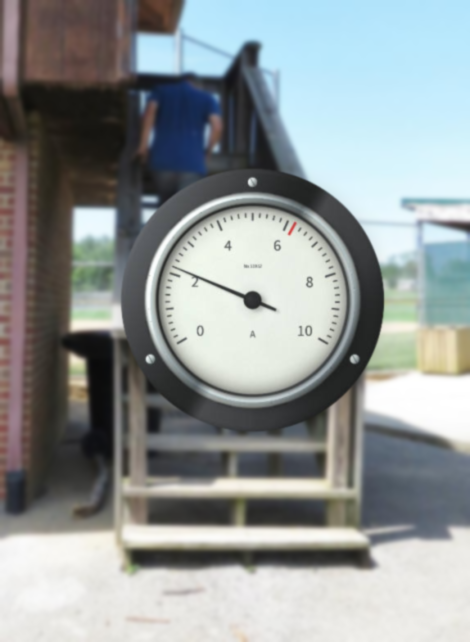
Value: value=2.2 unit=A
